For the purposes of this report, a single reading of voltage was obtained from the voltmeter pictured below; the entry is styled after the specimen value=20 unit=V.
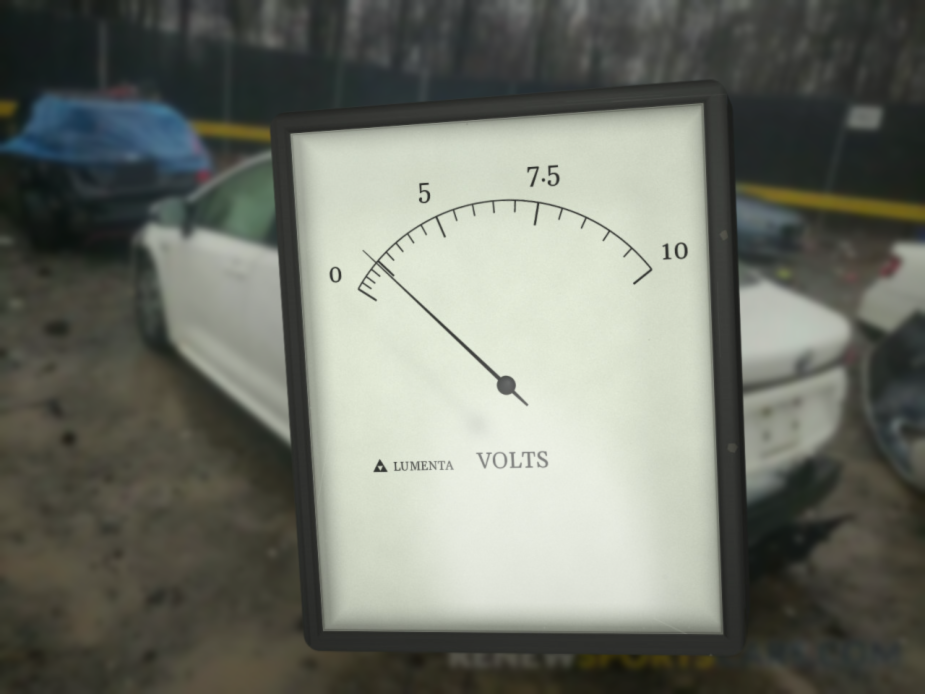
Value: value=2.5 unit=V
